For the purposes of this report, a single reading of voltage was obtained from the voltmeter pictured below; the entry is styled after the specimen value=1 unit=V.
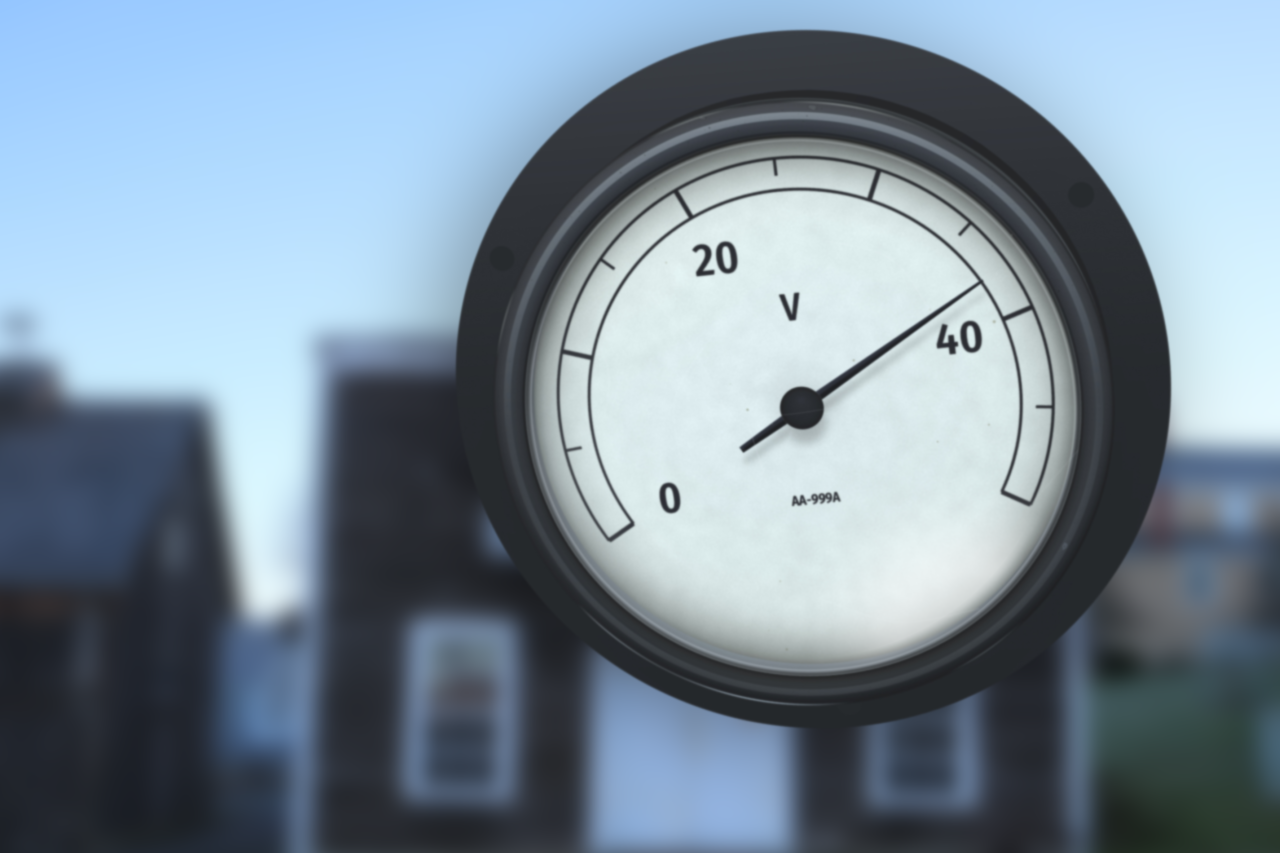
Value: value=37.5 unit=V
